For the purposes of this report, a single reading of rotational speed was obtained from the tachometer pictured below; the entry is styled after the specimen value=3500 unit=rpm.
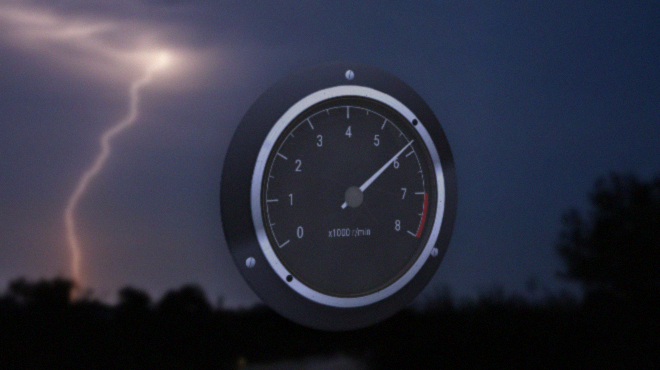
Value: value=5750 unit=rpm
